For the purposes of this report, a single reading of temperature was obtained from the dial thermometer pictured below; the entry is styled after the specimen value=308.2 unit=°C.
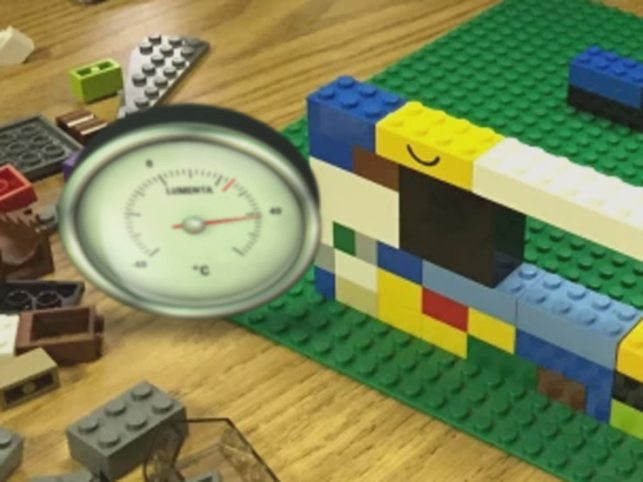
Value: value=40 unit=°C
